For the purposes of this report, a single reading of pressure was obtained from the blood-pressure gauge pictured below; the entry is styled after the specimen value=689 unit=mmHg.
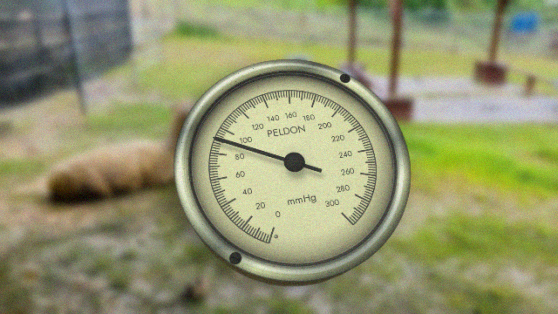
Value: value=90 unit=mmHg
